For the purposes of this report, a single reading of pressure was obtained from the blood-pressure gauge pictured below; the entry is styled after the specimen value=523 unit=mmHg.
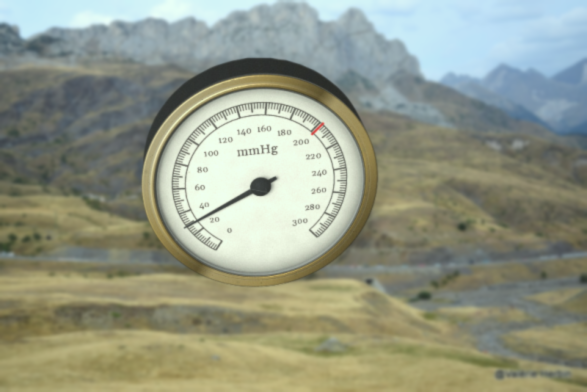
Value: value=30 unit=mmHg
